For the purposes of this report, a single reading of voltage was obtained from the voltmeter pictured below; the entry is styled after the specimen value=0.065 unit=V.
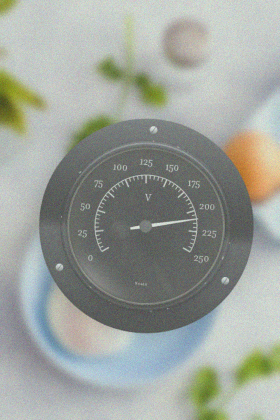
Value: value=210 unit=V
